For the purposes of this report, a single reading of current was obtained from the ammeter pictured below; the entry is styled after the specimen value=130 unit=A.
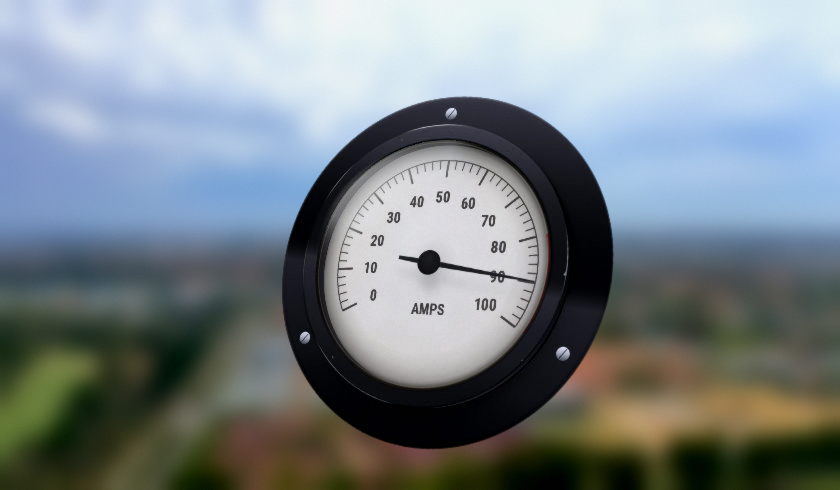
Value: value=90 unit=A
